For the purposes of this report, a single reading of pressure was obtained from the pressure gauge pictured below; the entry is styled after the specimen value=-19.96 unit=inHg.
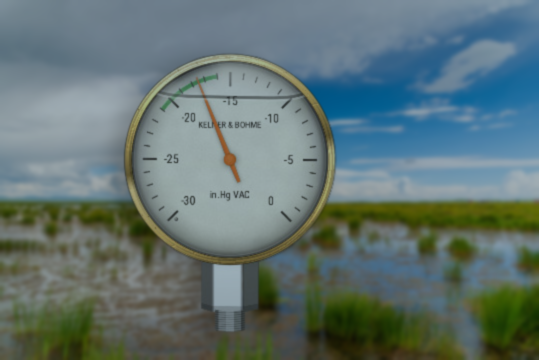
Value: value=-17.5 unit=inHg
